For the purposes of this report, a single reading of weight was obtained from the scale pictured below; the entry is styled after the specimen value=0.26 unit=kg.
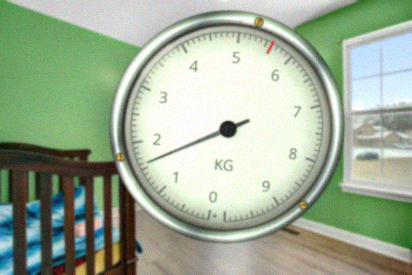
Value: value=1.6 unit=kg
